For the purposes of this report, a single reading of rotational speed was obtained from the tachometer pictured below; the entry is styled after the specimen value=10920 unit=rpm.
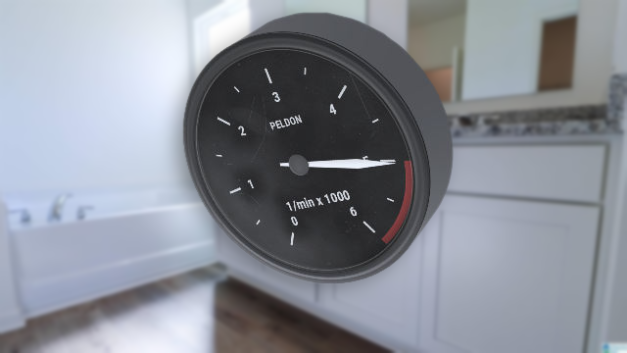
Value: value=5000 unit=rpm
